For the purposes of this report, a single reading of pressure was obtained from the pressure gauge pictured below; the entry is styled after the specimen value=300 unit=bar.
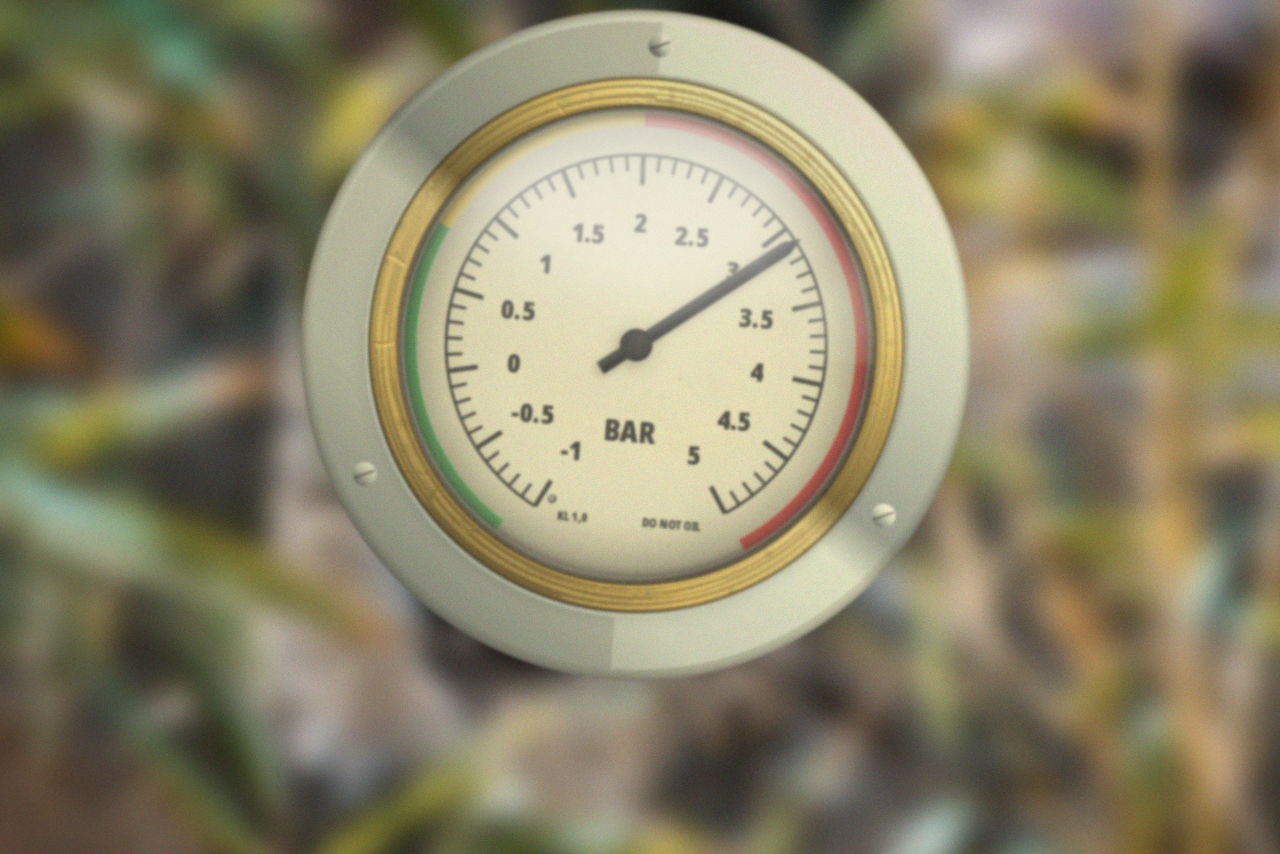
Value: value=3.1 unit=bar
